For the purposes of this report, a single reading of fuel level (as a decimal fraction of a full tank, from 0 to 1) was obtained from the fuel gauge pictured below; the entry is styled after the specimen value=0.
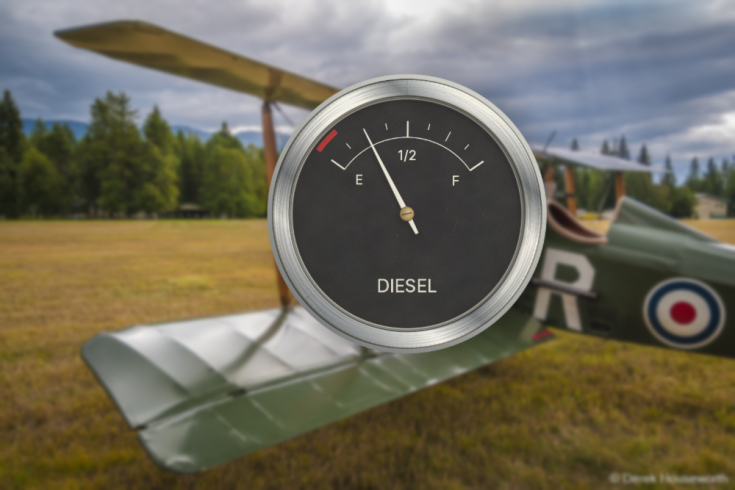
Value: value=0.25
